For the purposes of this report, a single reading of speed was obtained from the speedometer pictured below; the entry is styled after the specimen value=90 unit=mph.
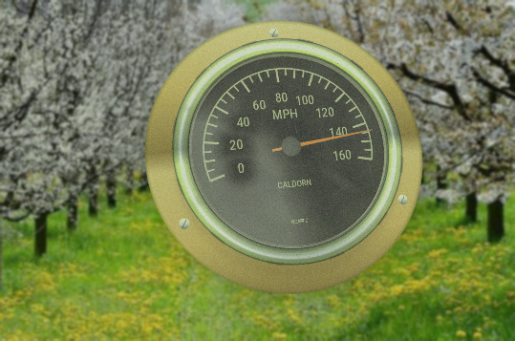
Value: value=145 unit=mph
